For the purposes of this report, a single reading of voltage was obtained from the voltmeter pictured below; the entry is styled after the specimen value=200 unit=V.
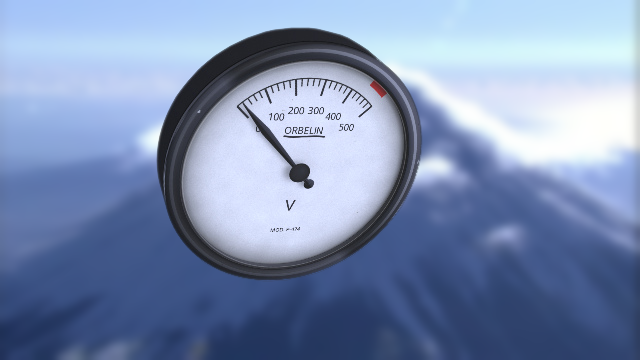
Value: value=20 unit=V
